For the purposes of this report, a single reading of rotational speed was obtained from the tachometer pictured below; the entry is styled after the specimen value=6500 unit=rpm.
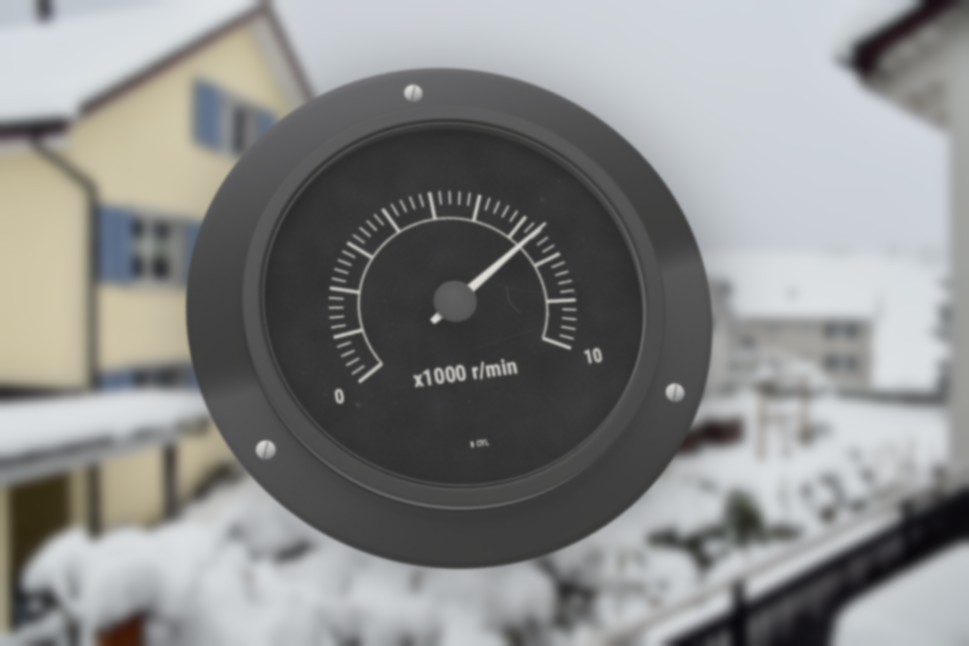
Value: value=7400 unit=rpm
